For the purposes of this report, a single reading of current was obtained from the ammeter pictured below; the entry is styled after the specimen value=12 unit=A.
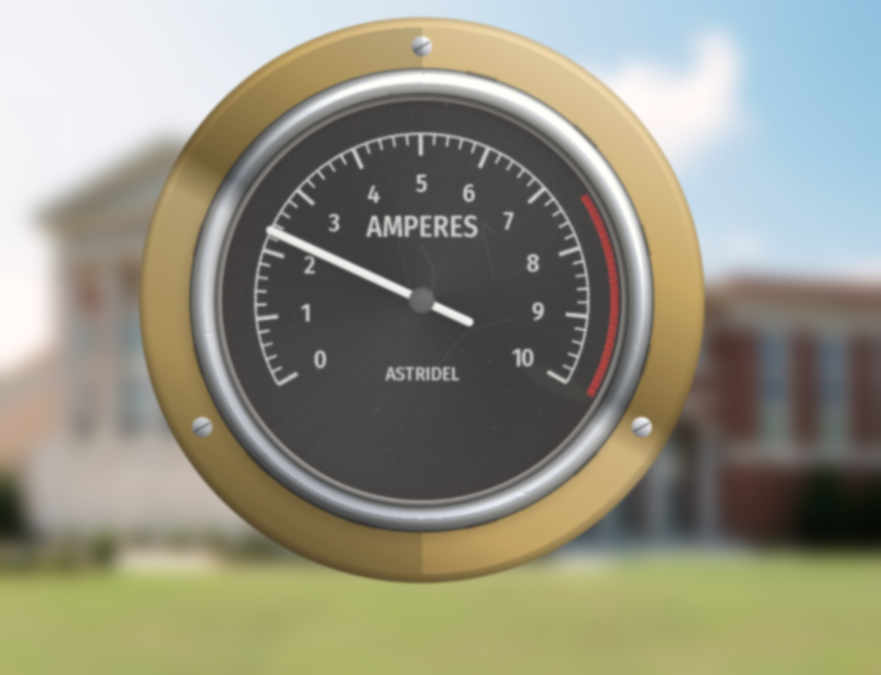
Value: value=2.3 unit=A
